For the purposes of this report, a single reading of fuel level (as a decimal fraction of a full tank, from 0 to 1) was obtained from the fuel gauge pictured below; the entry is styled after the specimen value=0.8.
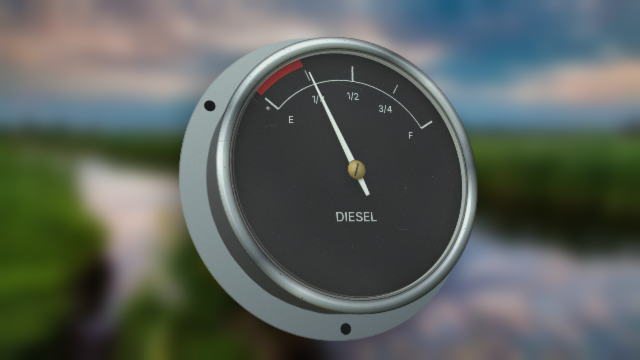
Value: value=0.25
